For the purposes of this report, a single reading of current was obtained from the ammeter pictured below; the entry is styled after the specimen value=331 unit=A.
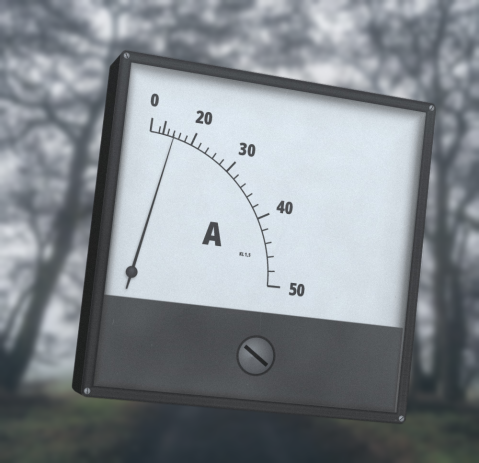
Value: value=14 unit=A
